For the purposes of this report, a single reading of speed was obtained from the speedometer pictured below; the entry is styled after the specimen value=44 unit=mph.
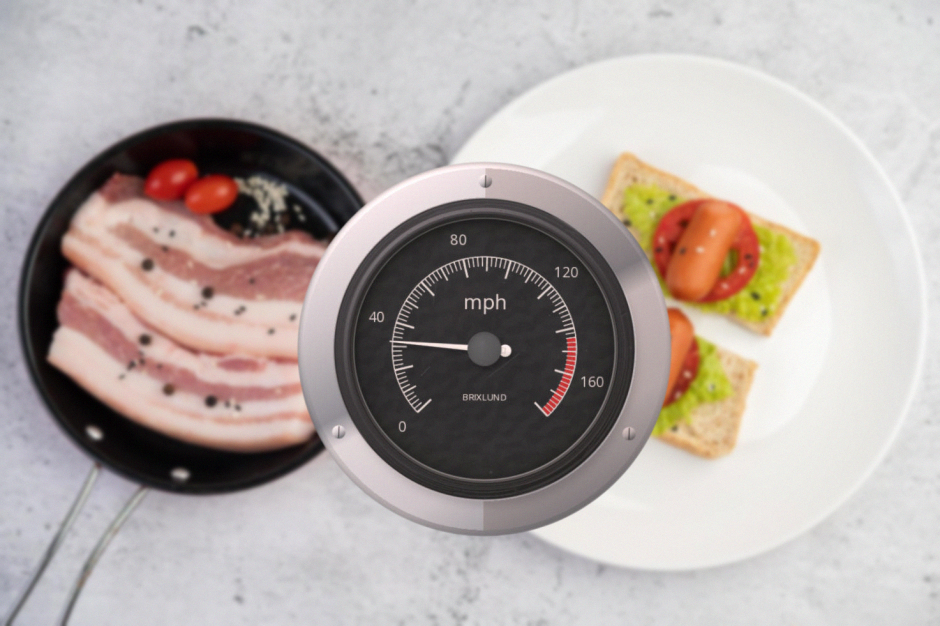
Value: value=32 unit=mph
